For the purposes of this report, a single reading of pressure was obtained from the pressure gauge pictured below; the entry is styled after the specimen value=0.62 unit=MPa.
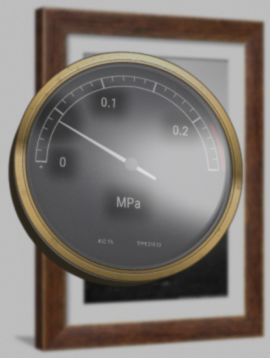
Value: value=0.04 unit=MPa
